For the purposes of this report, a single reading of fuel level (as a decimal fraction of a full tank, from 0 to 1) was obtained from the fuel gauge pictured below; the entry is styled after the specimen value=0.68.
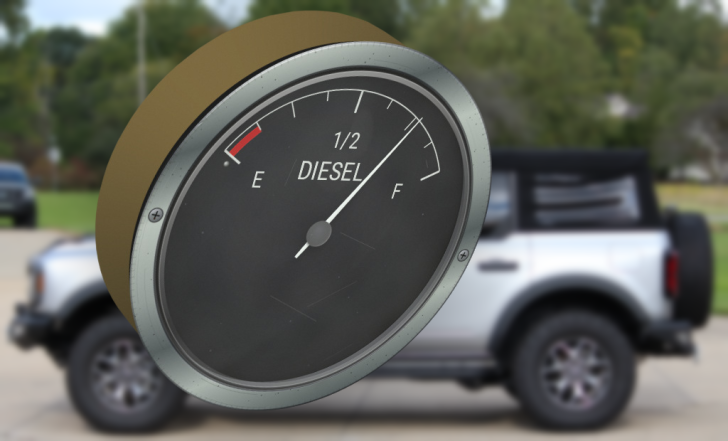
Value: value=0.75
